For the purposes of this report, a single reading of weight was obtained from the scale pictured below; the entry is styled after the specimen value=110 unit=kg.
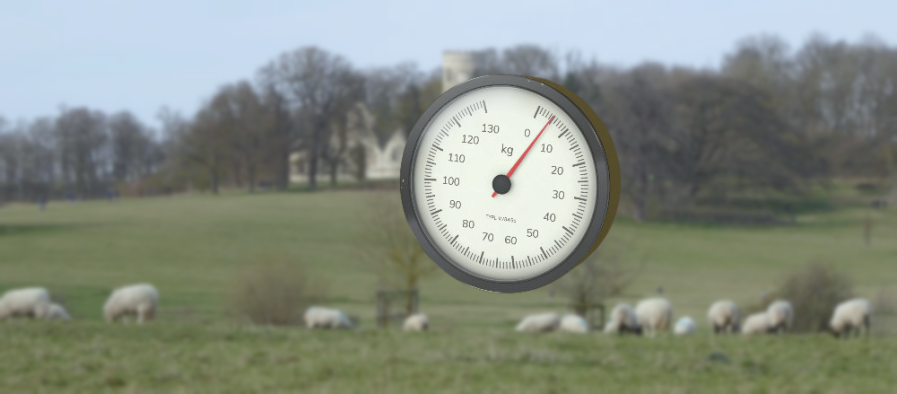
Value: value=5 unit=kg
